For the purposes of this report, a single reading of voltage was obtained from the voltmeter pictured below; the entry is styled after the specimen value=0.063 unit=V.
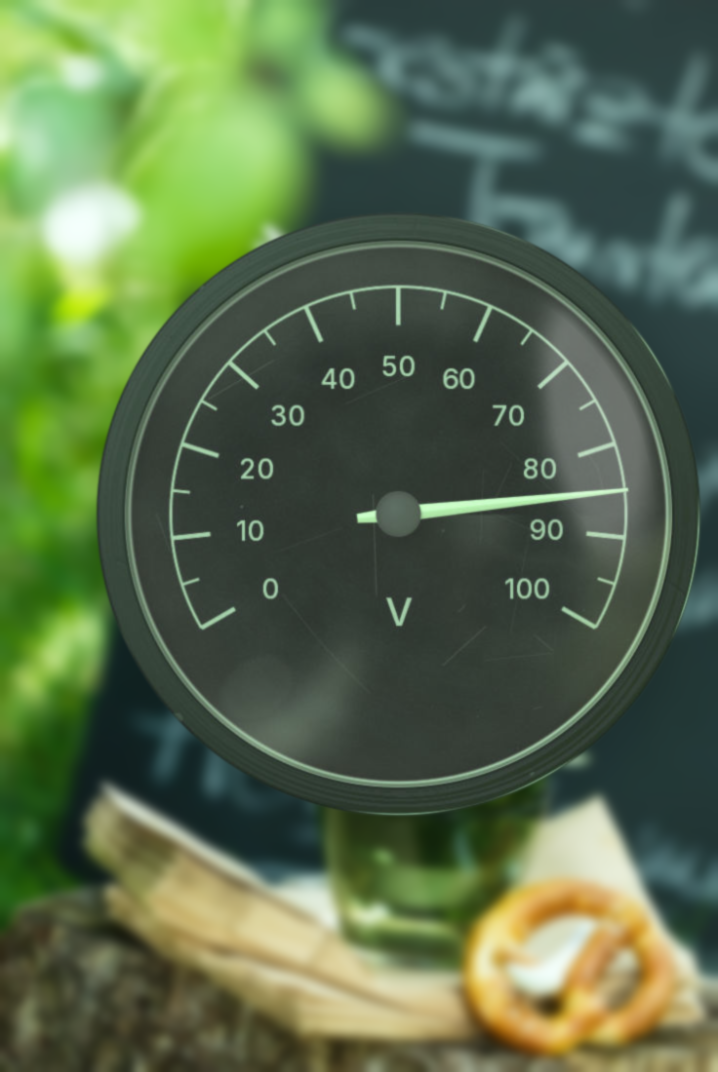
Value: value=85 unit=V
